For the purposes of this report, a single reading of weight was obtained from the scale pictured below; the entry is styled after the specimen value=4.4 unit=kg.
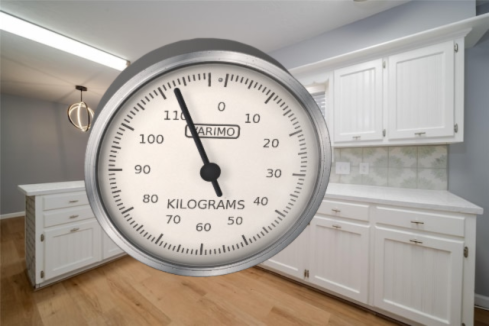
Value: value=113 unit=kg
